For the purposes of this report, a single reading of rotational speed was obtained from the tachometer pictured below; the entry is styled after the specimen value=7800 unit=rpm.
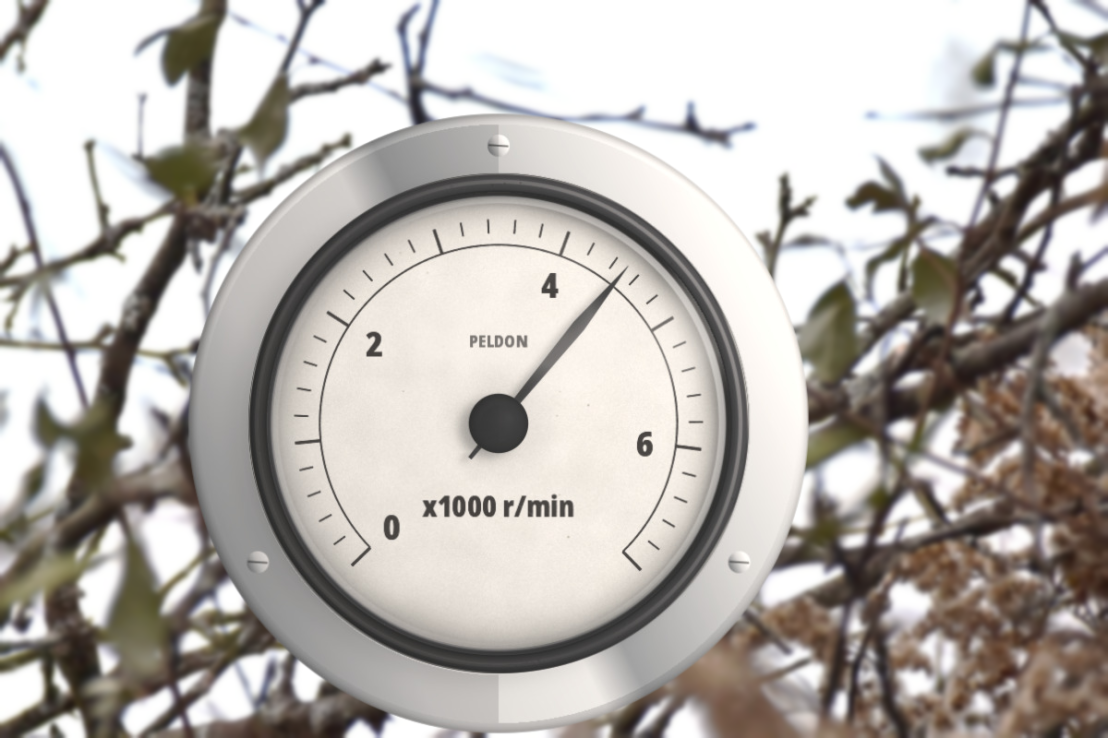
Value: value=4500 unit=rpm
